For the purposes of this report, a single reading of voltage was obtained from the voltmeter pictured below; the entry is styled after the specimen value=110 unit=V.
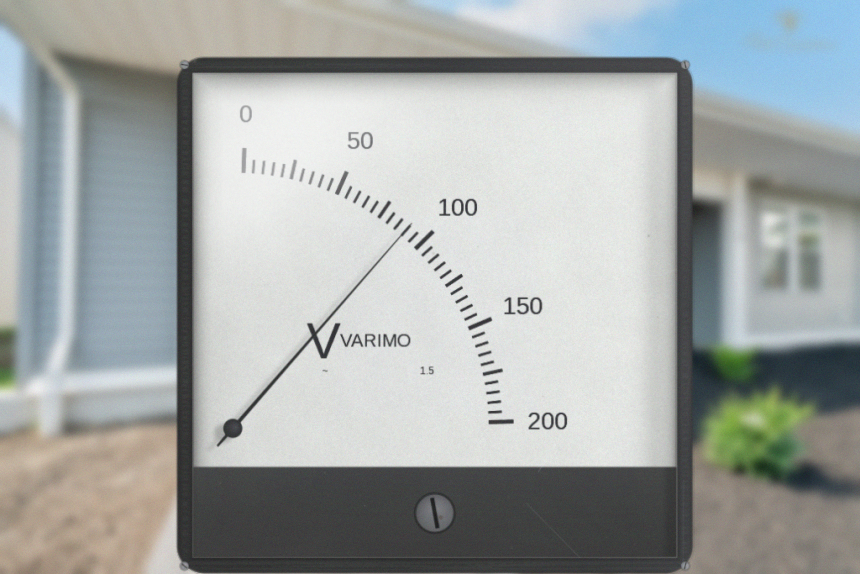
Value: value=90 unit=V
